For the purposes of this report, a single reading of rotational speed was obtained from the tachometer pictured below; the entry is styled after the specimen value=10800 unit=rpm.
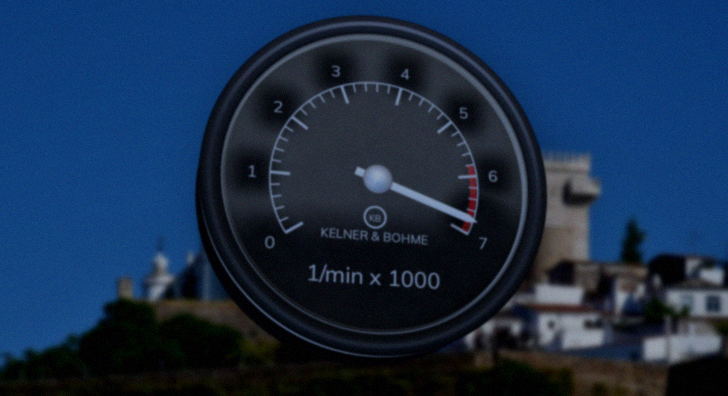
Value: value=6800 unit=rpm
